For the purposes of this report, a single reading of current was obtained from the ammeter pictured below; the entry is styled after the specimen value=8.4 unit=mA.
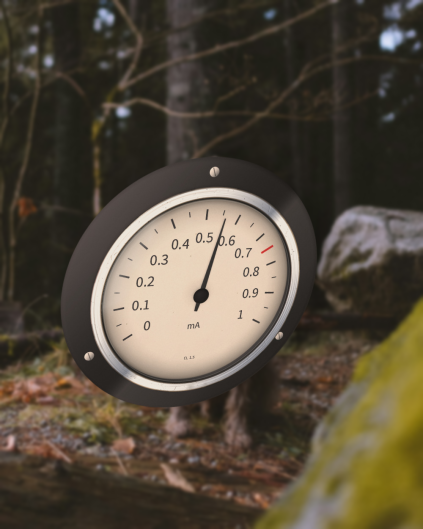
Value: value=0.55 unit=mA
